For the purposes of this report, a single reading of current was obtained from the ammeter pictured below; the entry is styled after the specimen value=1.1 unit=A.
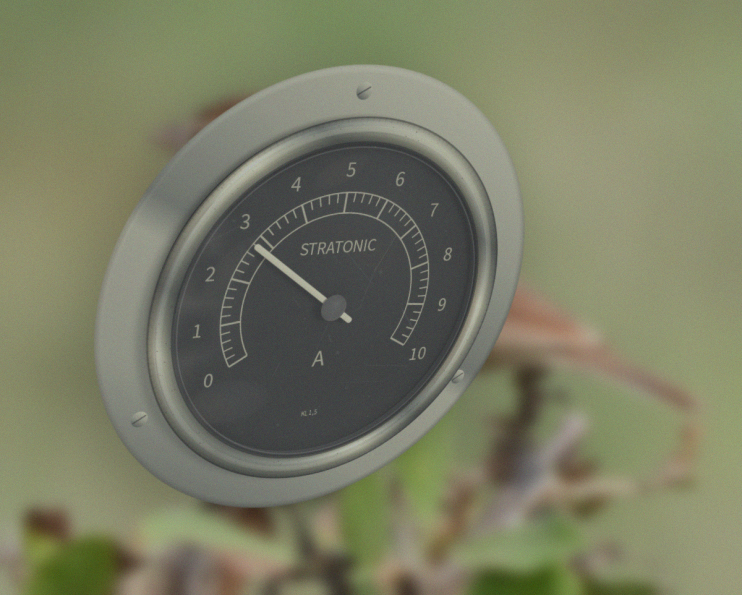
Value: value=2.8 unit=A
